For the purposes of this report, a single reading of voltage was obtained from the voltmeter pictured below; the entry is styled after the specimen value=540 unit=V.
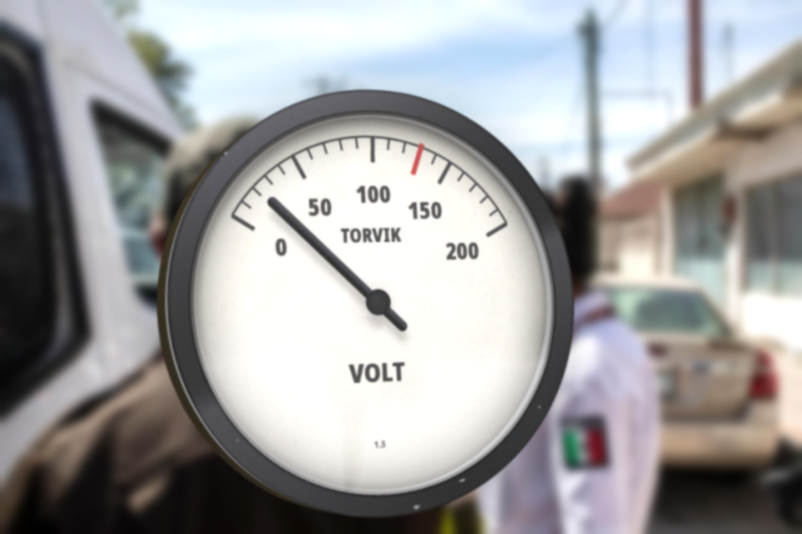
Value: value=20 unit=V
